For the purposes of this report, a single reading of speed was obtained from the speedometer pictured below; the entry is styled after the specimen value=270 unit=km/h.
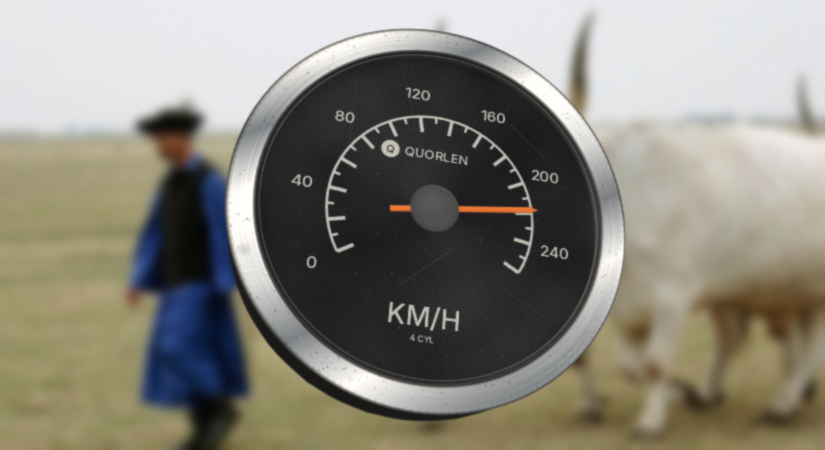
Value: value=220 unit=km/h
